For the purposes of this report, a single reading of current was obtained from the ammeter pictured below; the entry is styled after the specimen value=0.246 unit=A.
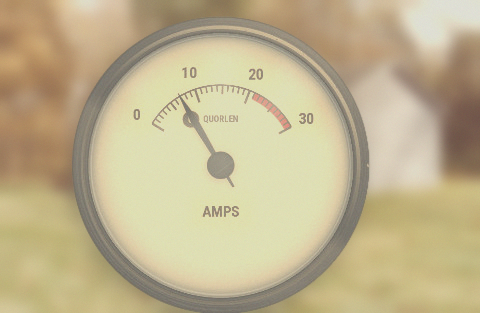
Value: value=7 unit=A
